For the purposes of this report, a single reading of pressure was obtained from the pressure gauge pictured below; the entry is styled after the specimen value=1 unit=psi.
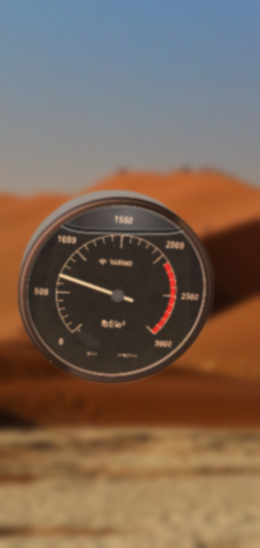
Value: value=700 unit=psi
